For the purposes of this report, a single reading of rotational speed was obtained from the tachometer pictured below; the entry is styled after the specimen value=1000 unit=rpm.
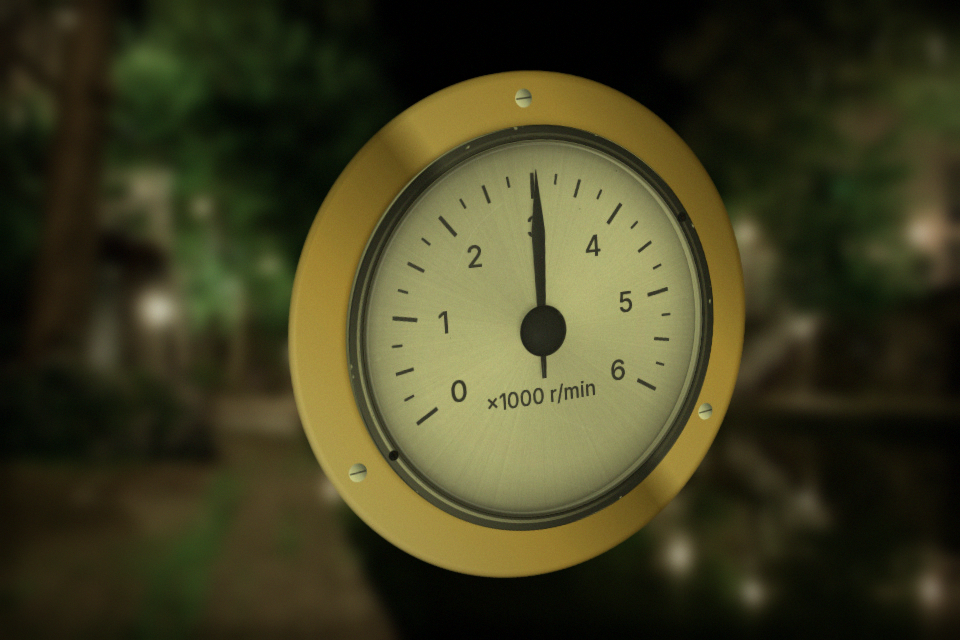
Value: value=3000 unit=rpm
